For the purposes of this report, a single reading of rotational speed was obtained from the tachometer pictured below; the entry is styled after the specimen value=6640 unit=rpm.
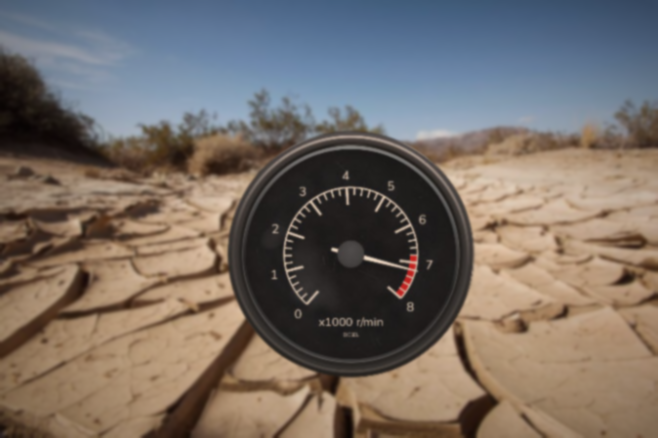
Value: value=7200 unit=rpm
